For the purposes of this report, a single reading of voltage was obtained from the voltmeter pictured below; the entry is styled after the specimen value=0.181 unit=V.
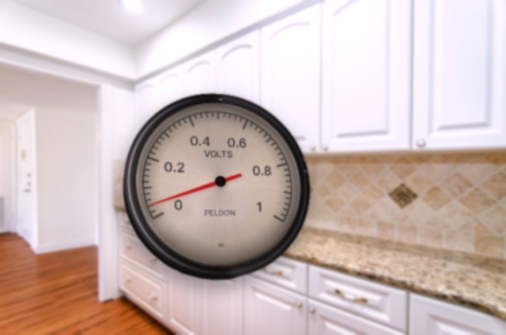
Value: value=0.04 unit=V
